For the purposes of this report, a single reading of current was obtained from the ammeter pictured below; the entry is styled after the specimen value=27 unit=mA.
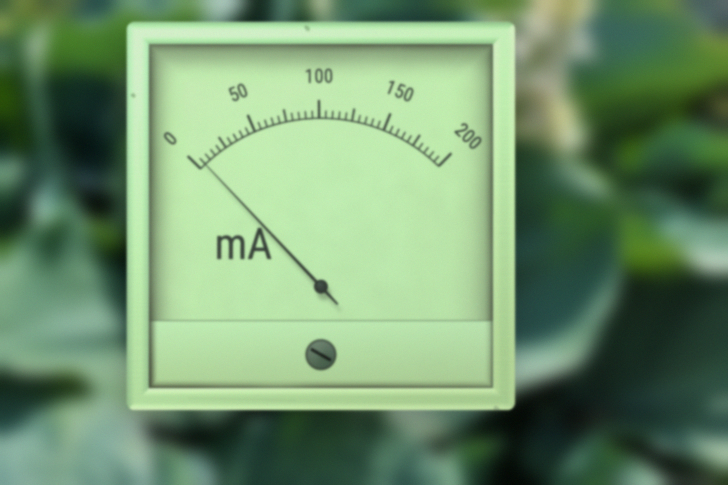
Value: value=5 unit=mA
